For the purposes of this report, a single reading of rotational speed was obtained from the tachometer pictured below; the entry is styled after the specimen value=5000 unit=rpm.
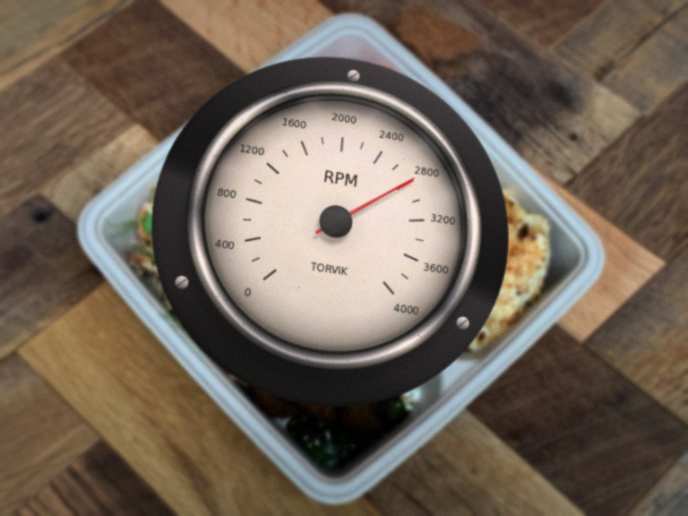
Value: value=2800 unit=rpm
